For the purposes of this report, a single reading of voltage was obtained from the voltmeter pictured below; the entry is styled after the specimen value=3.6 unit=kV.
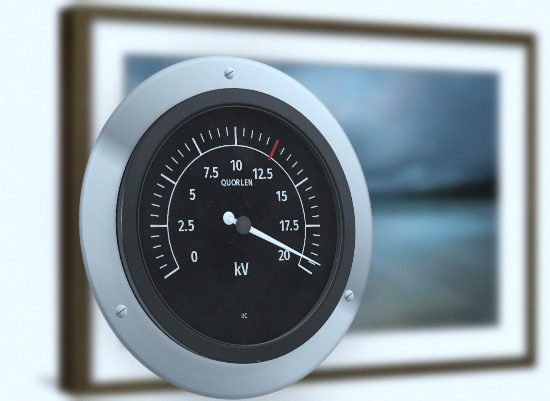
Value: value=19.5 unit=kV
